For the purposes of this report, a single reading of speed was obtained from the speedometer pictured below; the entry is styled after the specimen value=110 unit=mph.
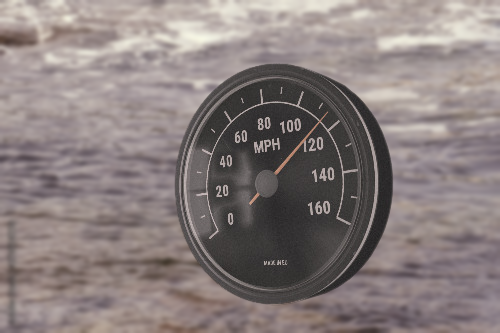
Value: value=115 unit=mph
